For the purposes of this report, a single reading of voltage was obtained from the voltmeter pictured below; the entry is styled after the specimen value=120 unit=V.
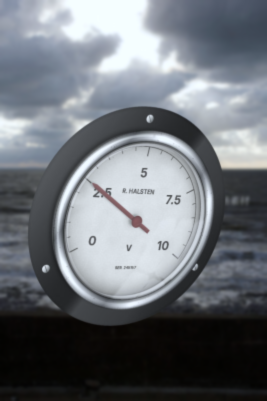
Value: value=2.5 unit=V
